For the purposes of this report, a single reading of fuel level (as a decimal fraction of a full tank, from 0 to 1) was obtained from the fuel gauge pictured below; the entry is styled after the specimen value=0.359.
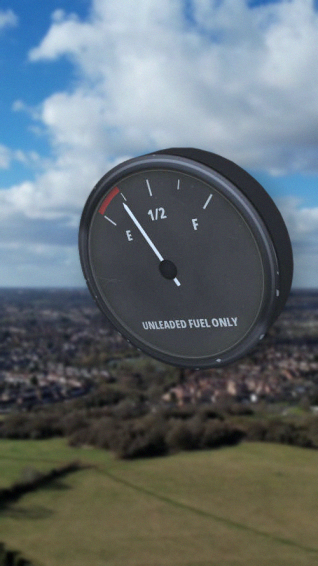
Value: value=0.25
